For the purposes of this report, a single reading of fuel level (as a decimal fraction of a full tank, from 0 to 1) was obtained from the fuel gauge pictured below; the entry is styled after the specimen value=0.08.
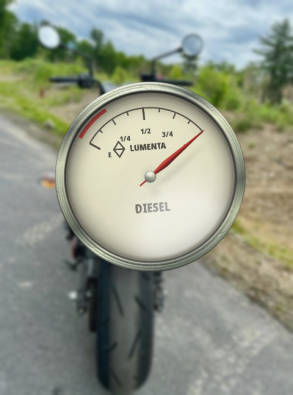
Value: value=1
